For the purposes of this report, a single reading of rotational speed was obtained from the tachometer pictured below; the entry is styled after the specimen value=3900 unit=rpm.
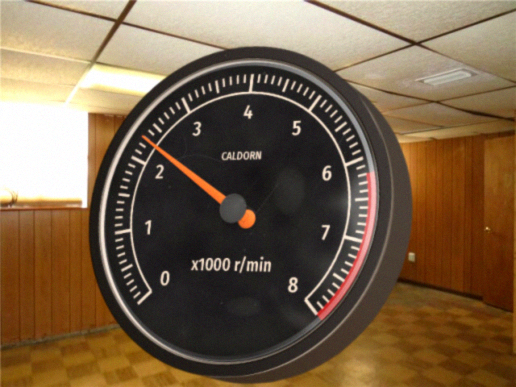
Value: value=2300 unit=rpm
